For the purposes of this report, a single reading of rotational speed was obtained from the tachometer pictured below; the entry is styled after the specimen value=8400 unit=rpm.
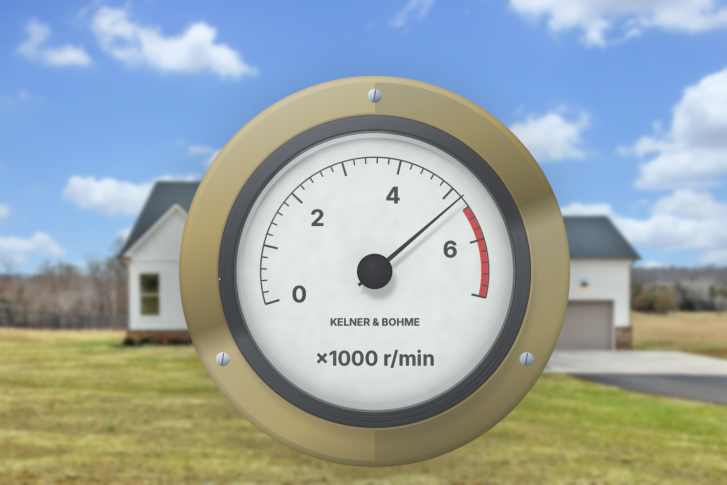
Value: value=5200 unit=rpm
